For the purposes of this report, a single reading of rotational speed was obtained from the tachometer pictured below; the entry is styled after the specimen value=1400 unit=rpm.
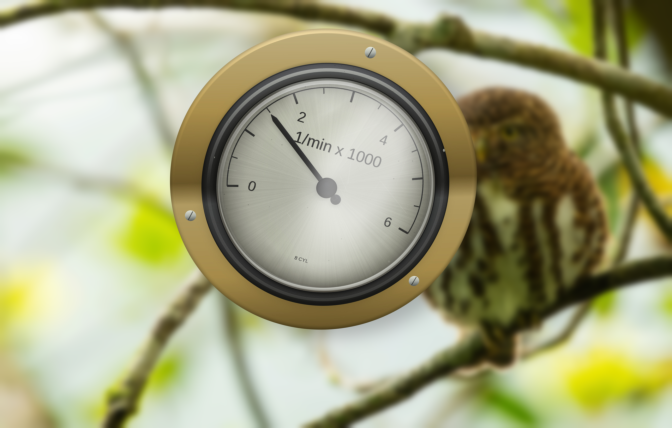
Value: value=1500 unit=rpm
